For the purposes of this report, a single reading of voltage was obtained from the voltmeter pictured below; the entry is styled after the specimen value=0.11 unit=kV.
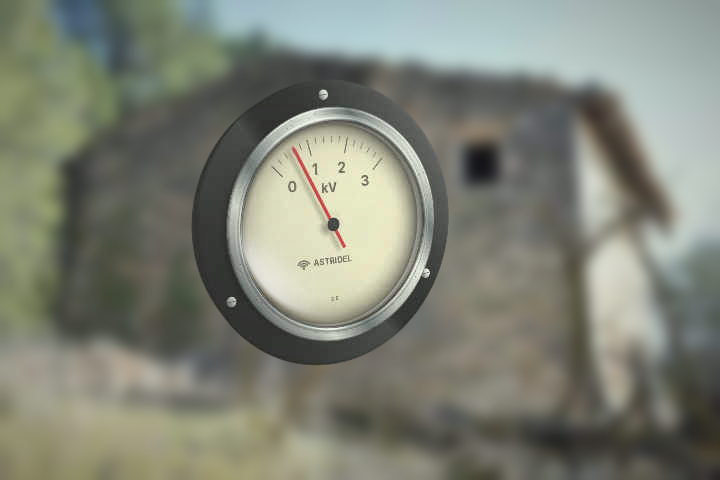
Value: value=0.6 unit=kV
